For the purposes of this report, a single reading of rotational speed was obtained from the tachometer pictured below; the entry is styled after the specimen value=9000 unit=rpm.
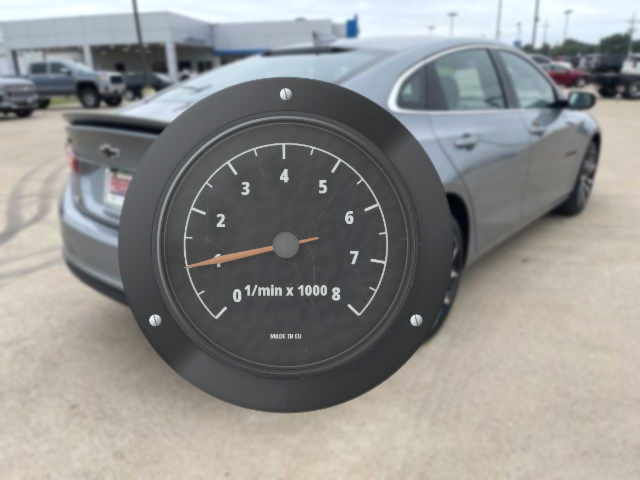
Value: value=1000 unit=rpm
